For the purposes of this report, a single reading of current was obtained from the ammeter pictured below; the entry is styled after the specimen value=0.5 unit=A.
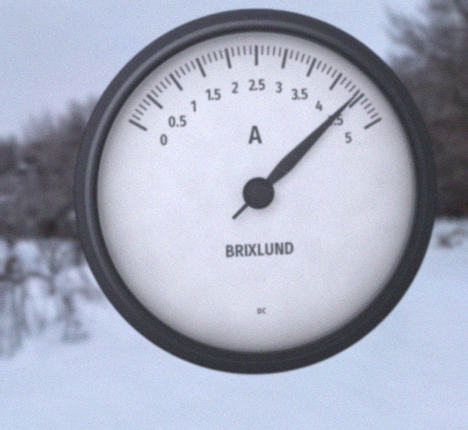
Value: value=4.4 unit=A
